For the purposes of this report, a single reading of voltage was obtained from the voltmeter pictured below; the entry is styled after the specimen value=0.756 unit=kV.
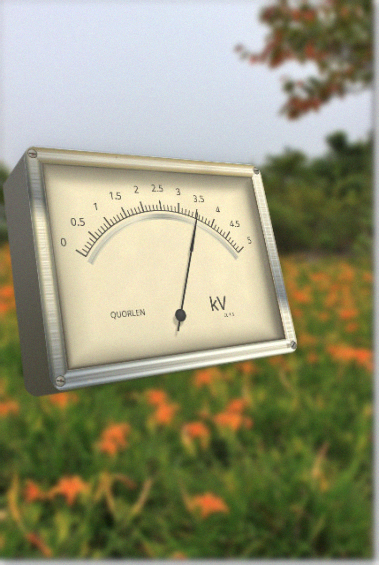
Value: value=3.5 unit=kV
